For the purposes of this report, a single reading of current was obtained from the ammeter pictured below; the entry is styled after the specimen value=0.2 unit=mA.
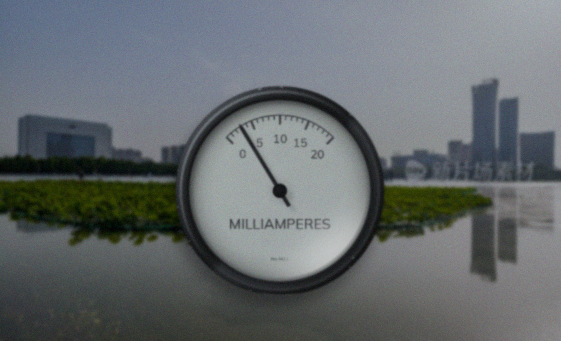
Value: value=3 unit=mA
